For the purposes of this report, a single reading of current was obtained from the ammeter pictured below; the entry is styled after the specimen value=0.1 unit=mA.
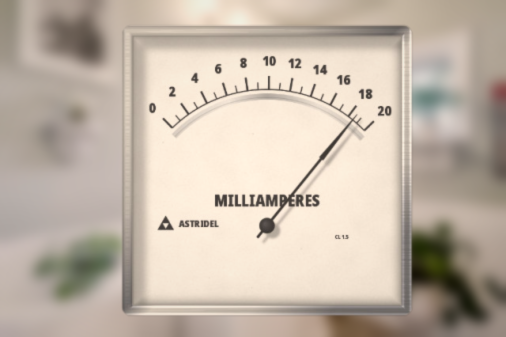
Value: value=18.5 unit=mA
